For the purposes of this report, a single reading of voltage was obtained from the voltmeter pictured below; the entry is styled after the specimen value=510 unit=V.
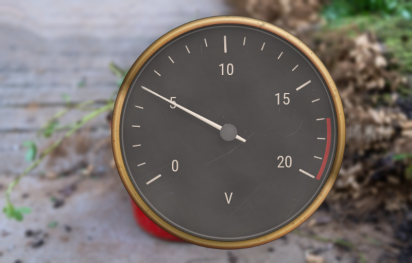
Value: value=5 unit=V
